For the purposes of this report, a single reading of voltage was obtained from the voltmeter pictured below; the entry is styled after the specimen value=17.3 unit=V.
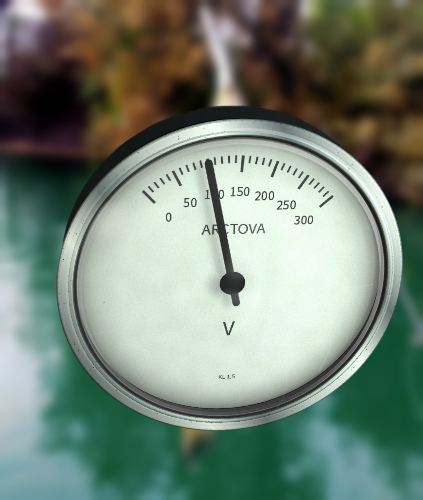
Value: value=100 unit=V
